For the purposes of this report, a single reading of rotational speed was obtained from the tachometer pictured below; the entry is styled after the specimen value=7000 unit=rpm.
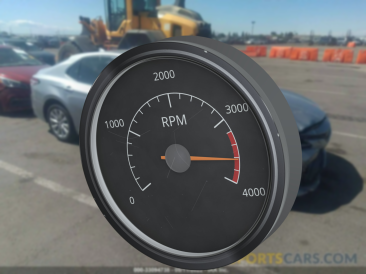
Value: value=3600 unit=rpm
